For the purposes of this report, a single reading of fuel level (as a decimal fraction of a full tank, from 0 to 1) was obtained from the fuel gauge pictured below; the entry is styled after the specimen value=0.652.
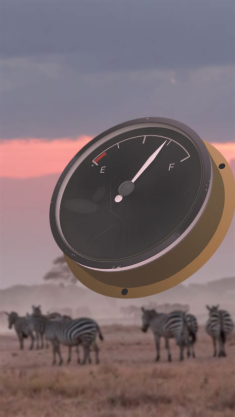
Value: value=0.75
